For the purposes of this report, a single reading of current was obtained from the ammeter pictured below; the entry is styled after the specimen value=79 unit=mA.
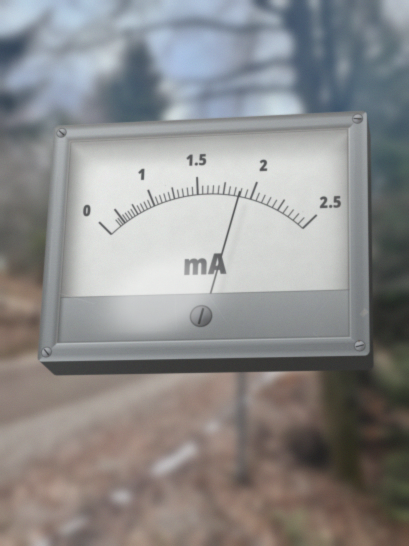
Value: value=1.9 unit=mA
